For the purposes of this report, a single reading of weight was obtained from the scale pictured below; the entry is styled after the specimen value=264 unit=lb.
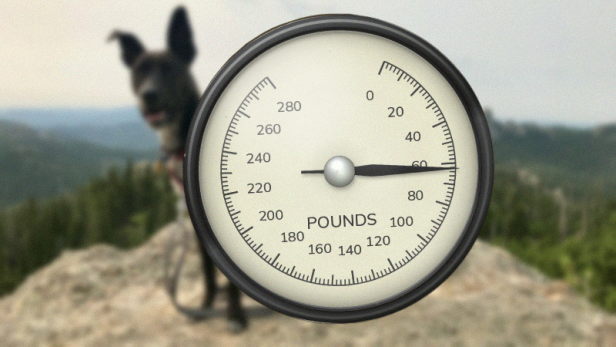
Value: value=62 unit=lb
